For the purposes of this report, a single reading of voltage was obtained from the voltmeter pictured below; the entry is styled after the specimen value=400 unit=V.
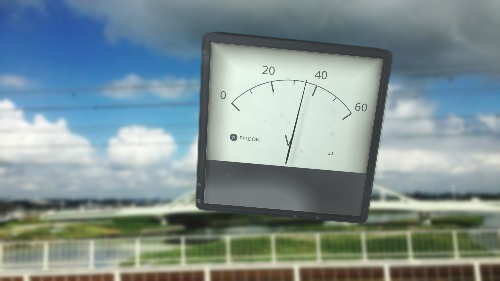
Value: value=35 unit=V
